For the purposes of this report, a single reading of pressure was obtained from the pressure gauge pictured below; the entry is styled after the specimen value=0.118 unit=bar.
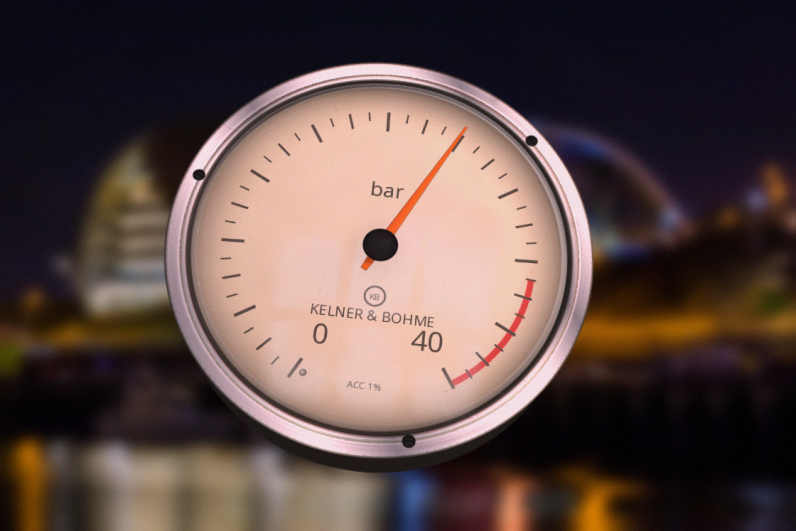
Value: value=24 unit=bar
